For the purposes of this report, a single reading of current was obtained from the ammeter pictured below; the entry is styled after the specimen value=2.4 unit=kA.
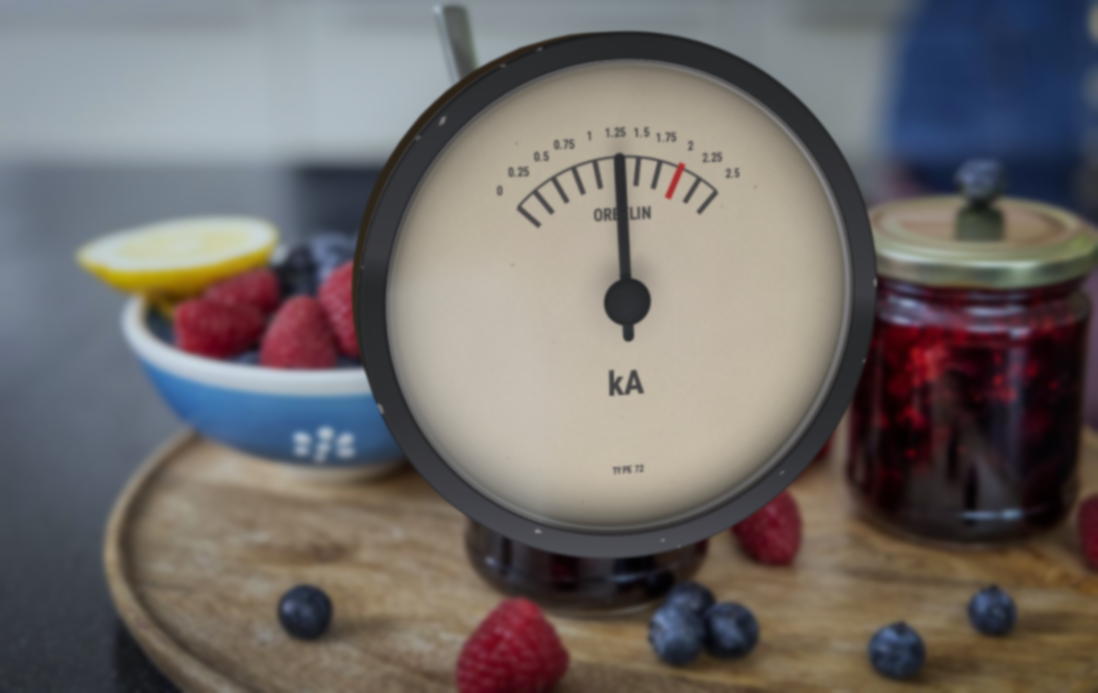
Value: value=1.25 unit=kA
